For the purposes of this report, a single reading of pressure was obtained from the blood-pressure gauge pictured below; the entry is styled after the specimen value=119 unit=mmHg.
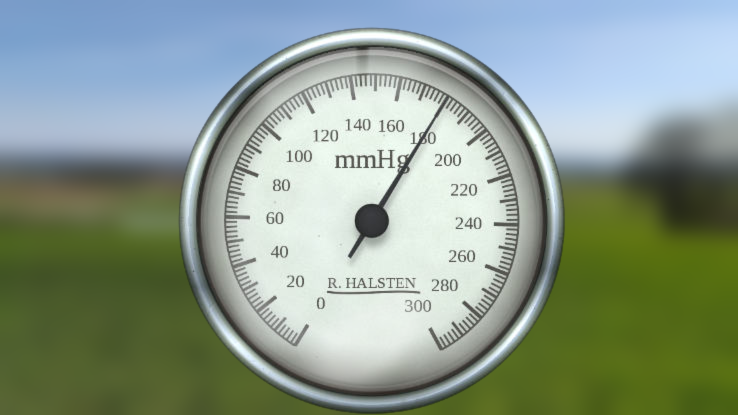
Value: value=180 unit=mmHg
